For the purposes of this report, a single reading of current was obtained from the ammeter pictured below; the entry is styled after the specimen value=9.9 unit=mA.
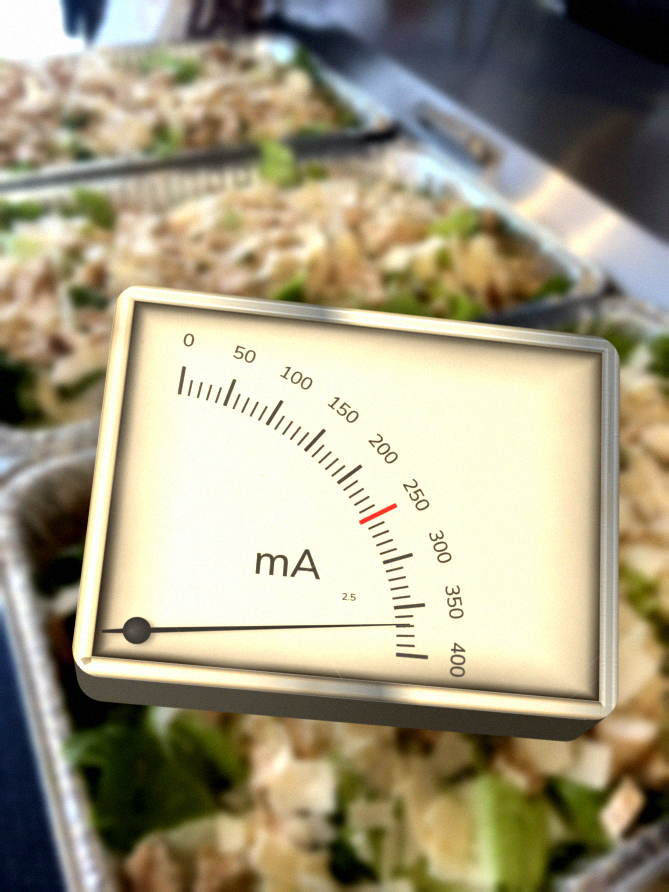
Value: value=370 unit=mA
